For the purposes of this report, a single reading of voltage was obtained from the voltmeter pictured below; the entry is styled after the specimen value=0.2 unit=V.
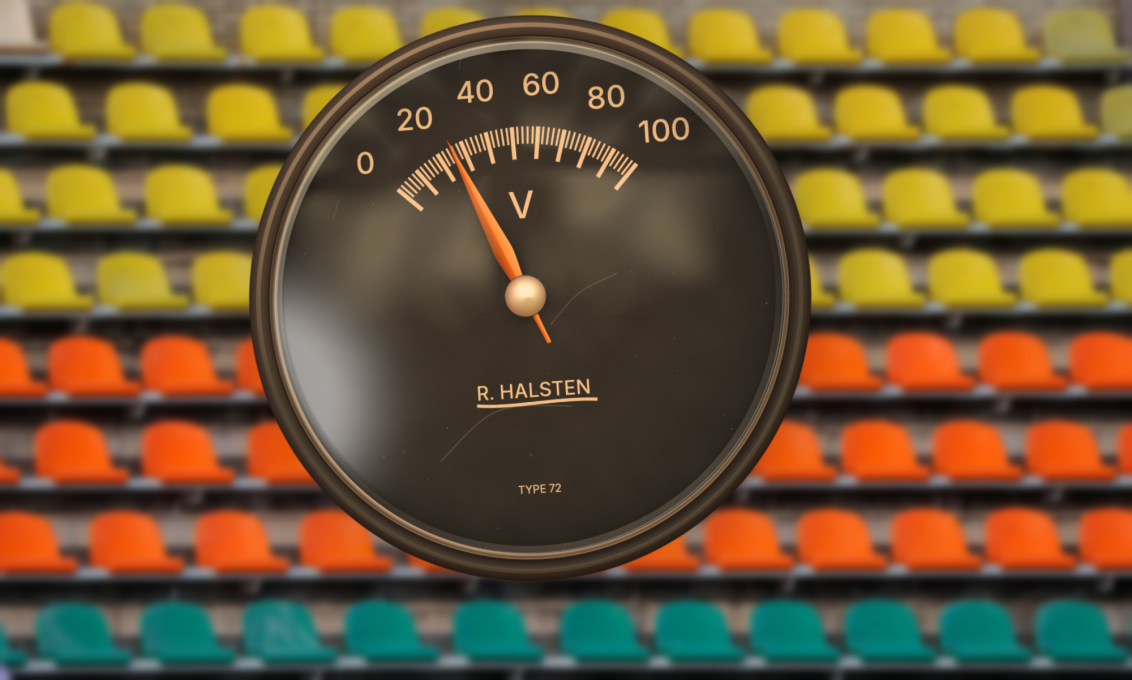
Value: value=26 unit=V
